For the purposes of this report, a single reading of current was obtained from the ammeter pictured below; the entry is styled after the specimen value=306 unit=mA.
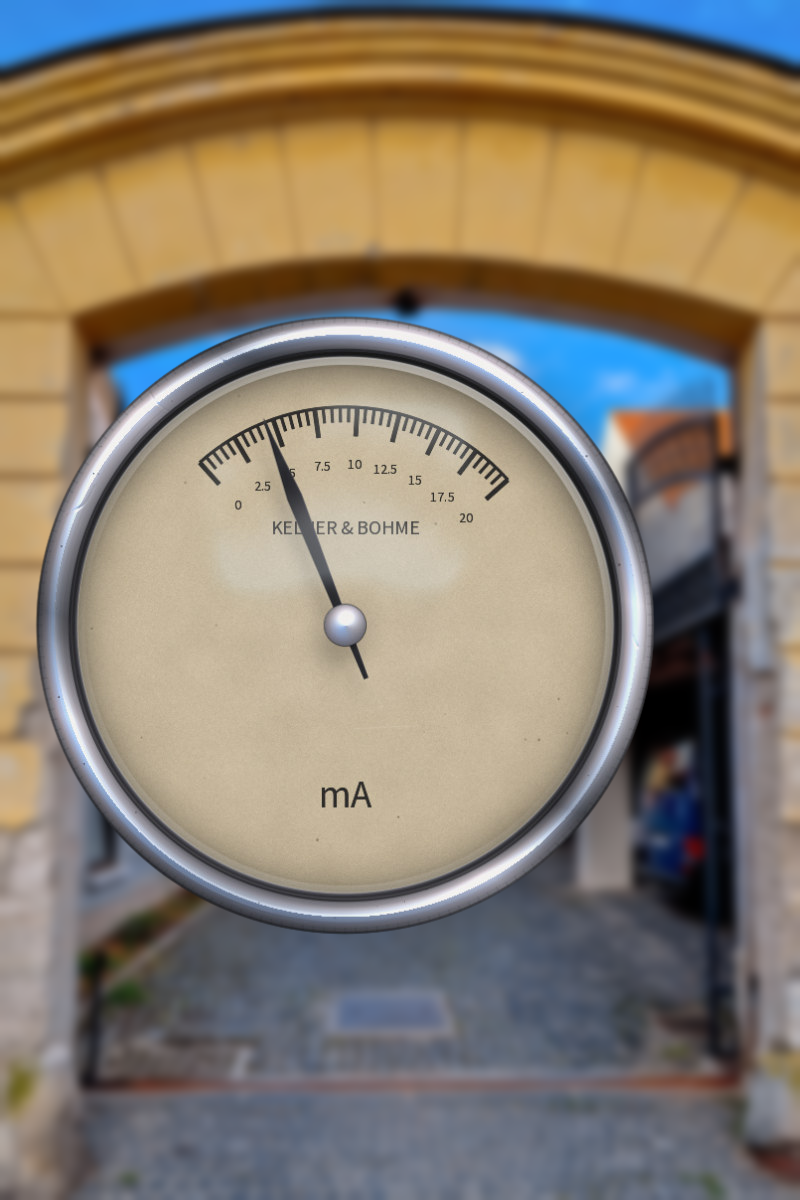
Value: value=4.5 unit=mA
